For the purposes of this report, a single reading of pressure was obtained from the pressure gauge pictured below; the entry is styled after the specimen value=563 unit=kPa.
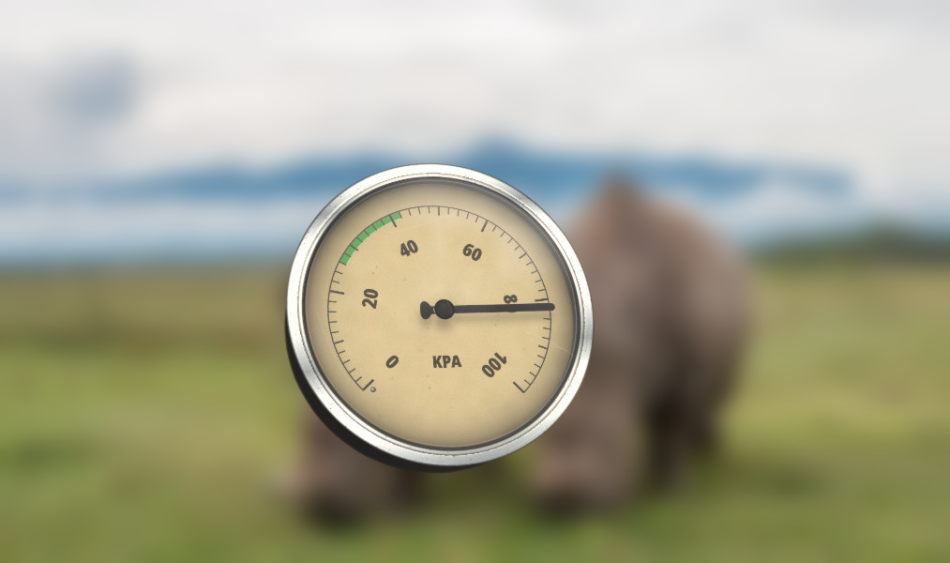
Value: value=82 unit=kPa
